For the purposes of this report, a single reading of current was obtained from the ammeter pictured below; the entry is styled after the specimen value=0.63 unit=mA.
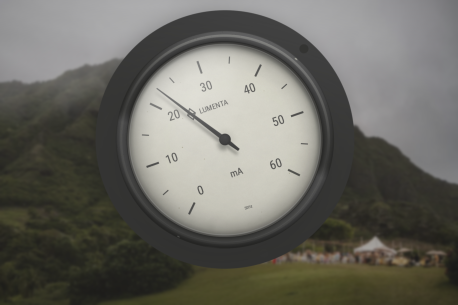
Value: value=22.5 unit=mA
